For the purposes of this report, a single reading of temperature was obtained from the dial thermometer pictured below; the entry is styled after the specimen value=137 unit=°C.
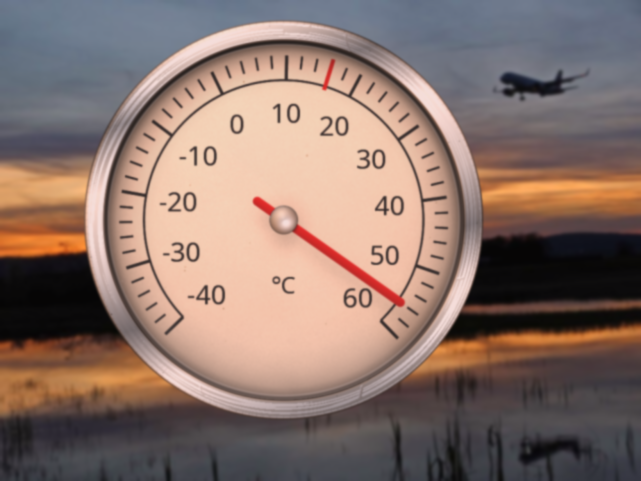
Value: value=56 unit=°C
